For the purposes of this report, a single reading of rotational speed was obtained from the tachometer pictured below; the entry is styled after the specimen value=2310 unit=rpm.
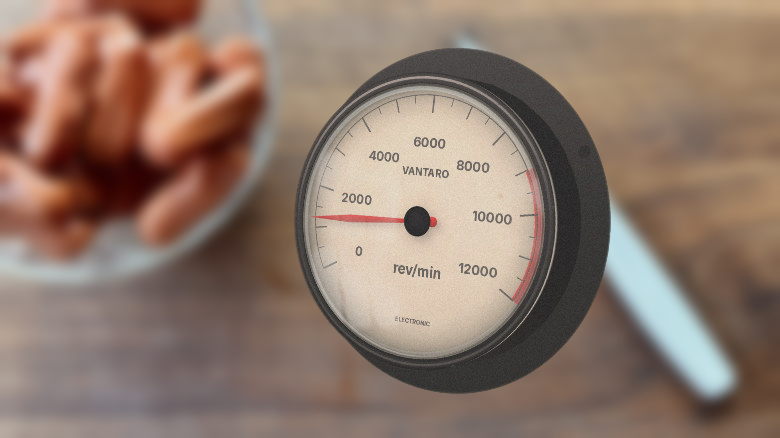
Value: value=1250 unit=rpm
